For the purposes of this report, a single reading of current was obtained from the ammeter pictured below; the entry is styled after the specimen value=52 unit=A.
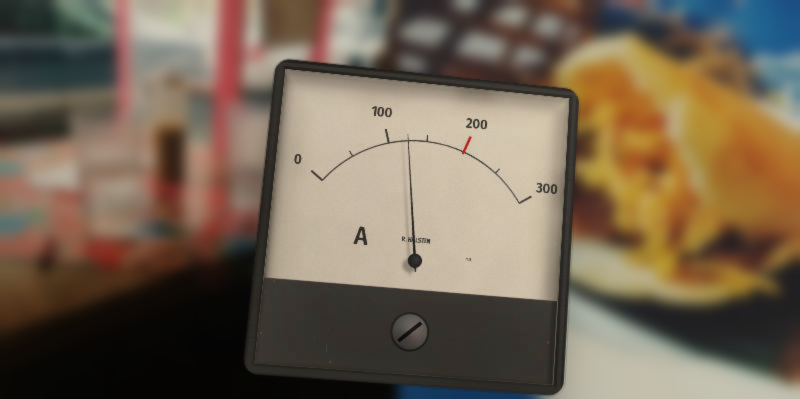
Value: value=125 unit=A
